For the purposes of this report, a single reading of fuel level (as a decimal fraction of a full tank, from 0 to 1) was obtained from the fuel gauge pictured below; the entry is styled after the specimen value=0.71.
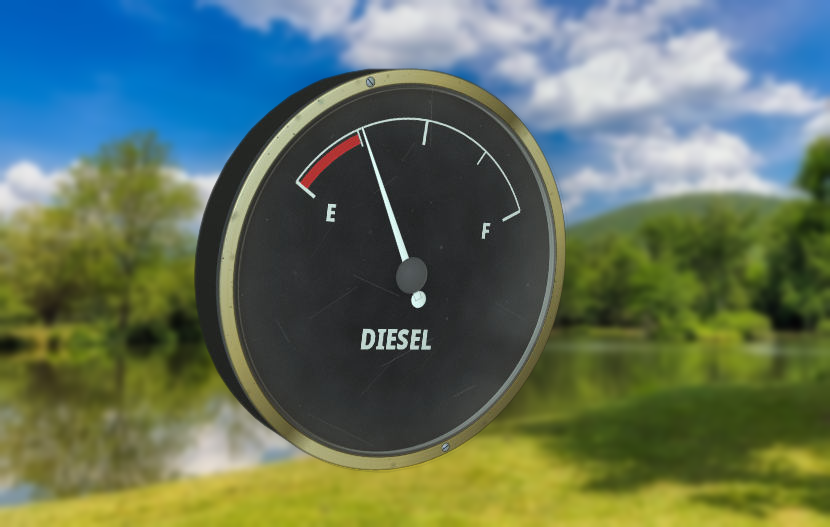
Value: value=0.25
